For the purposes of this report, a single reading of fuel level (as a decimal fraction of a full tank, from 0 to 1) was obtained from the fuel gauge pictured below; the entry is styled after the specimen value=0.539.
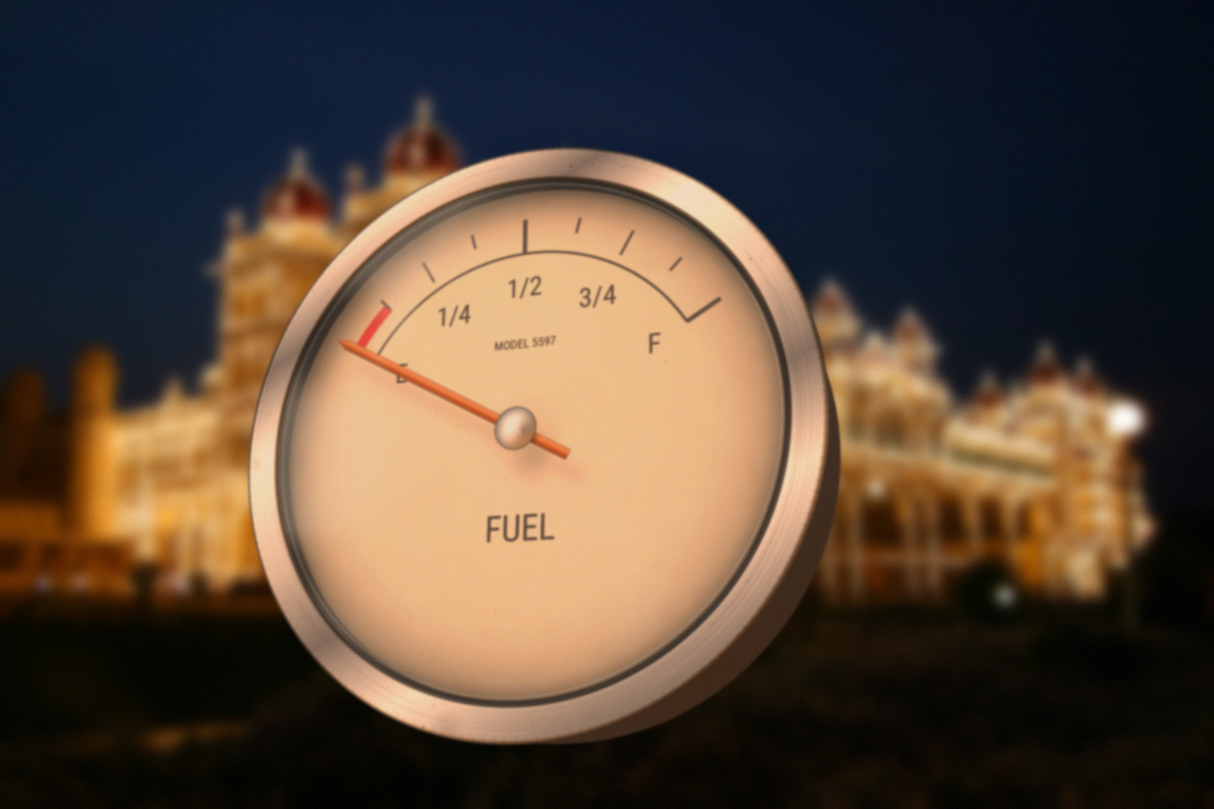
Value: value=0
